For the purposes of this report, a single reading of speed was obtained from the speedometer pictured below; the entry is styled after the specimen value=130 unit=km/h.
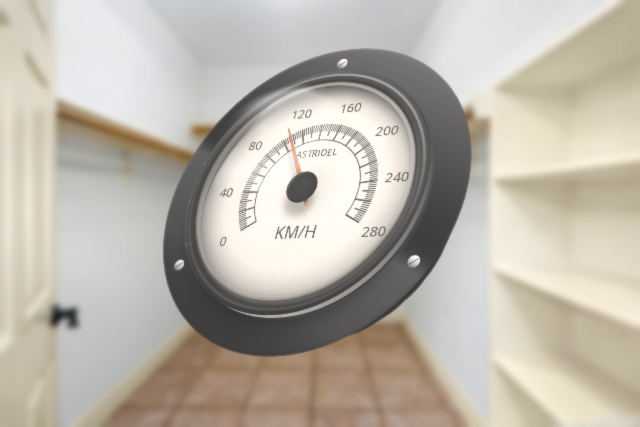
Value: value=110 unit=km/h
